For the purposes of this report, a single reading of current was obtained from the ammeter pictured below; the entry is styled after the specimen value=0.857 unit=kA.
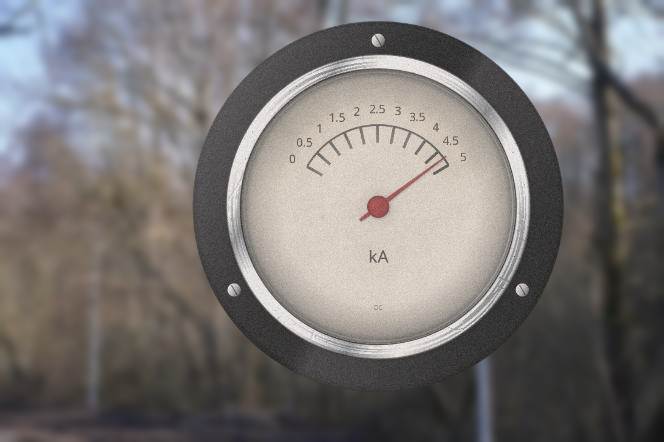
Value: value=4.75 unit=kA
